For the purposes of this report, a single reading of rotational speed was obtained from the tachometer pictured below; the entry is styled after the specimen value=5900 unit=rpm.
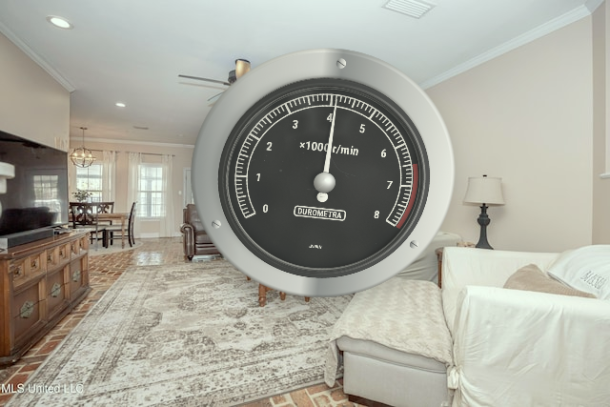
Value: value=4100 unit=rpm
